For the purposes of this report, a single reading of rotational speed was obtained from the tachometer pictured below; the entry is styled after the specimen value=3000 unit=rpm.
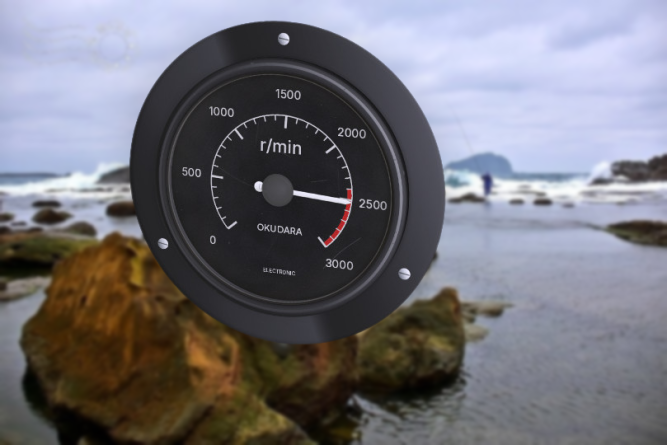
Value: value=2500 unit=rpm
